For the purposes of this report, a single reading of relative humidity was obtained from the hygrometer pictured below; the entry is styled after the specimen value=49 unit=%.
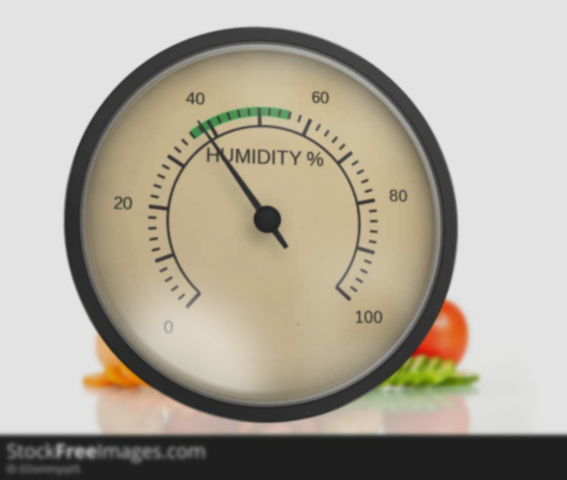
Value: value=38 unit=%
